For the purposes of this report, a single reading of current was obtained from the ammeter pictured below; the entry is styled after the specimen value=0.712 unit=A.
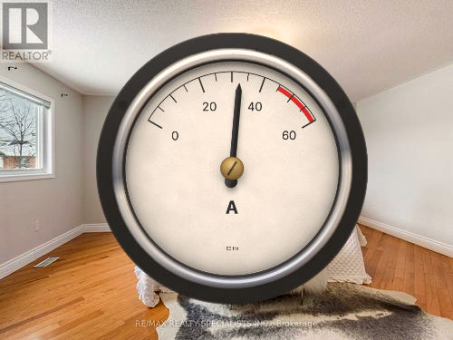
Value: value=32.5 unit=A
